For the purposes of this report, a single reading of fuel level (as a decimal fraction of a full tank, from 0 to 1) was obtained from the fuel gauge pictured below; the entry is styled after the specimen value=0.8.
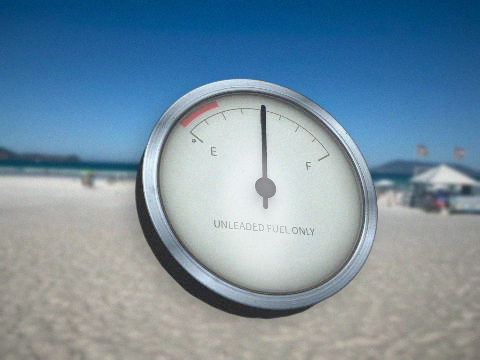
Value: value=0.5
